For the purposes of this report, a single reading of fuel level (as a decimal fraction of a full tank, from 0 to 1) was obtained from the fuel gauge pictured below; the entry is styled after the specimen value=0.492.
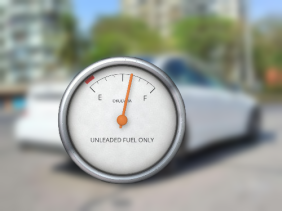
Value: value=0.625
